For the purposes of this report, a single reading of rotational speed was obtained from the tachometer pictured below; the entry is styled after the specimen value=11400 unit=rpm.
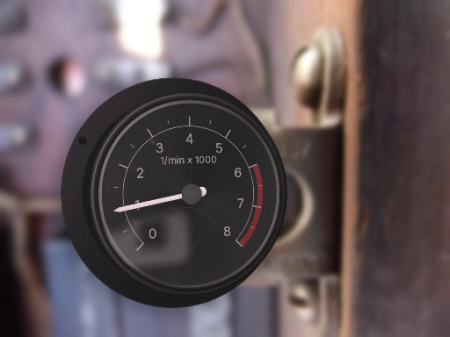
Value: value=1000 unit=rpm
